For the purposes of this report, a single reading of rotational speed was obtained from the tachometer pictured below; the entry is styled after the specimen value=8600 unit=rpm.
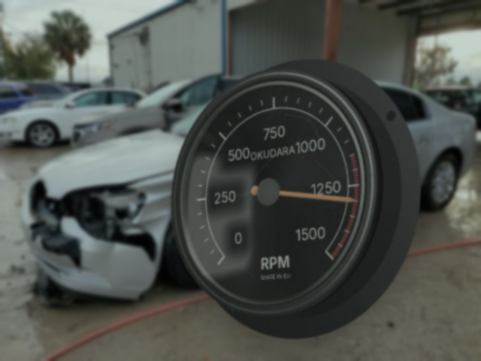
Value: value=1300 unit=rpm
